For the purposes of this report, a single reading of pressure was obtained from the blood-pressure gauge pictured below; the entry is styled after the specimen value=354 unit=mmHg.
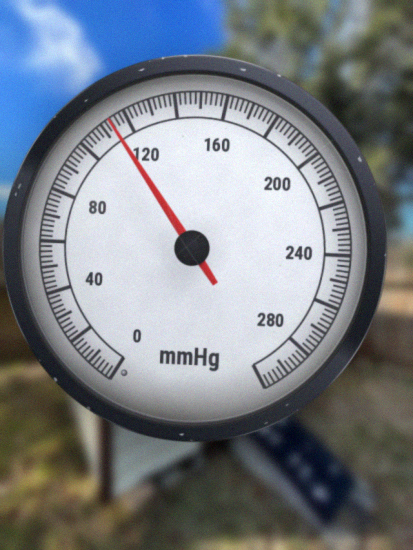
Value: value=114 unit=mmHg
